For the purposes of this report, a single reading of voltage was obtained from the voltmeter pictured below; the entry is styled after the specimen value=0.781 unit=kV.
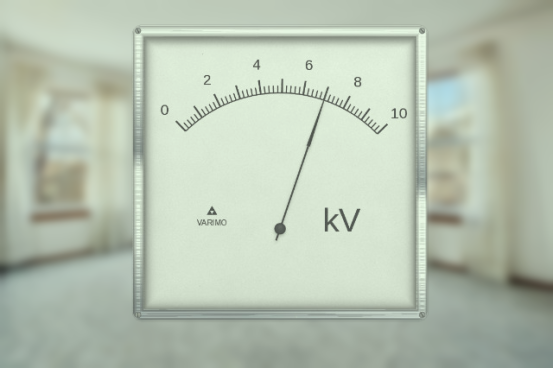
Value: value=7 unit=kV
